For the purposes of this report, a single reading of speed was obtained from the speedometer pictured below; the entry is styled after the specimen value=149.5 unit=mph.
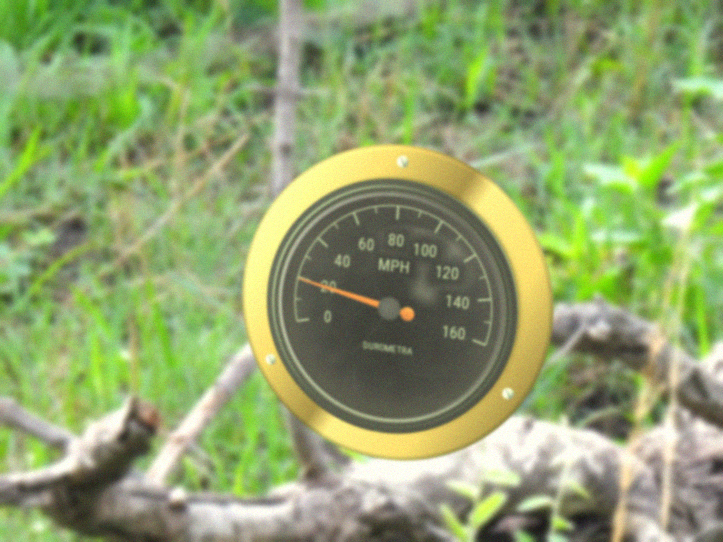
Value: value=20 unit=mph
